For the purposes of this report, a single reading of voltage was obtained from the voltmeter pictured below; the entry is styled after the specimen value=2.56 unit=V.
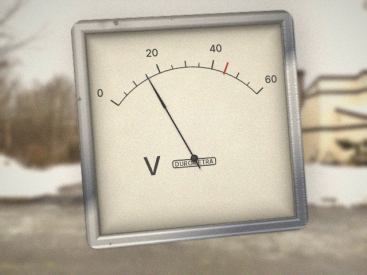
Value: value=15 unit=V
